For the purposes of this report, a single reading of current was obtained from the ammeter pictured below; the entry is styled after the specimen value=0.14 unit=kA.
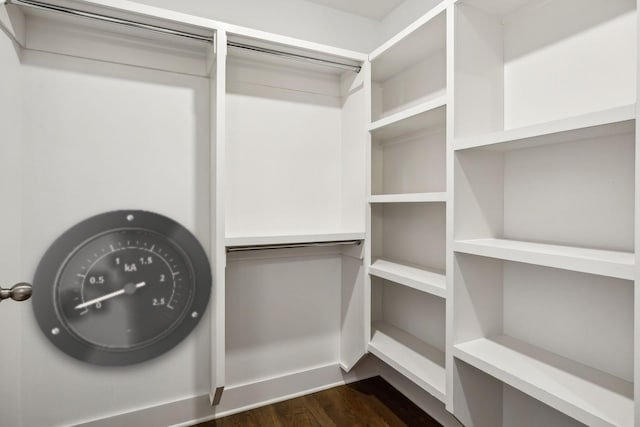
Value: value=0.1 unit=kA
